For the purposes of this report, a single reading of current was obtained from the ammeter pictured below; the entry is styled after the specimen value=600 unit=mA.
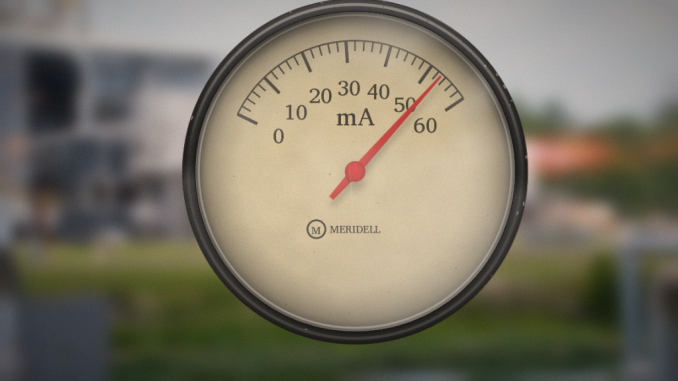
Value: value=53 unit=mA
